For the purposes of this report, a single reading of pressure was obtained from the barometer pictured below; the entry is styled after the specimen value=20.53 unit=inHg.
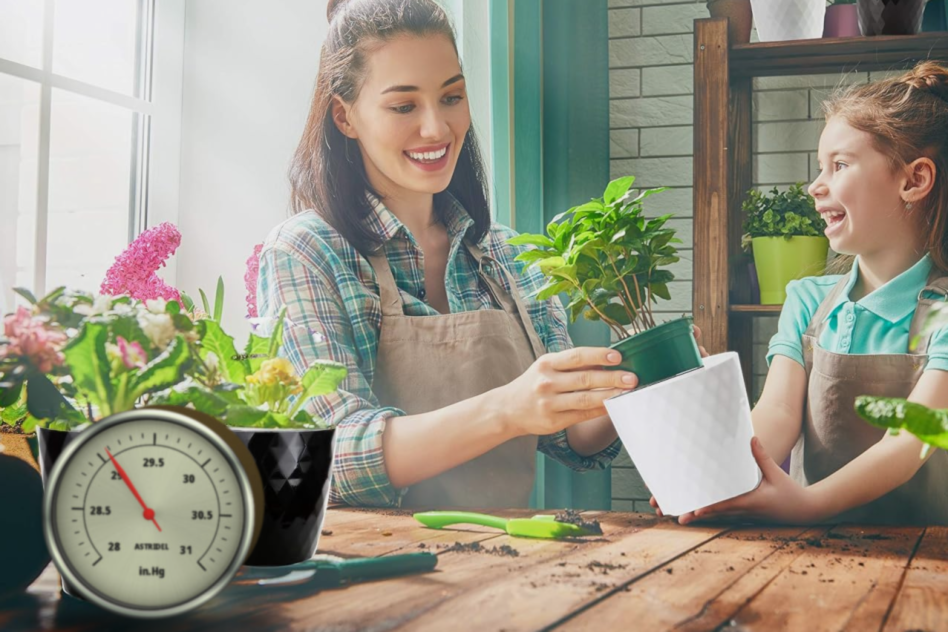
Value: value=29.1 unit=inHg
